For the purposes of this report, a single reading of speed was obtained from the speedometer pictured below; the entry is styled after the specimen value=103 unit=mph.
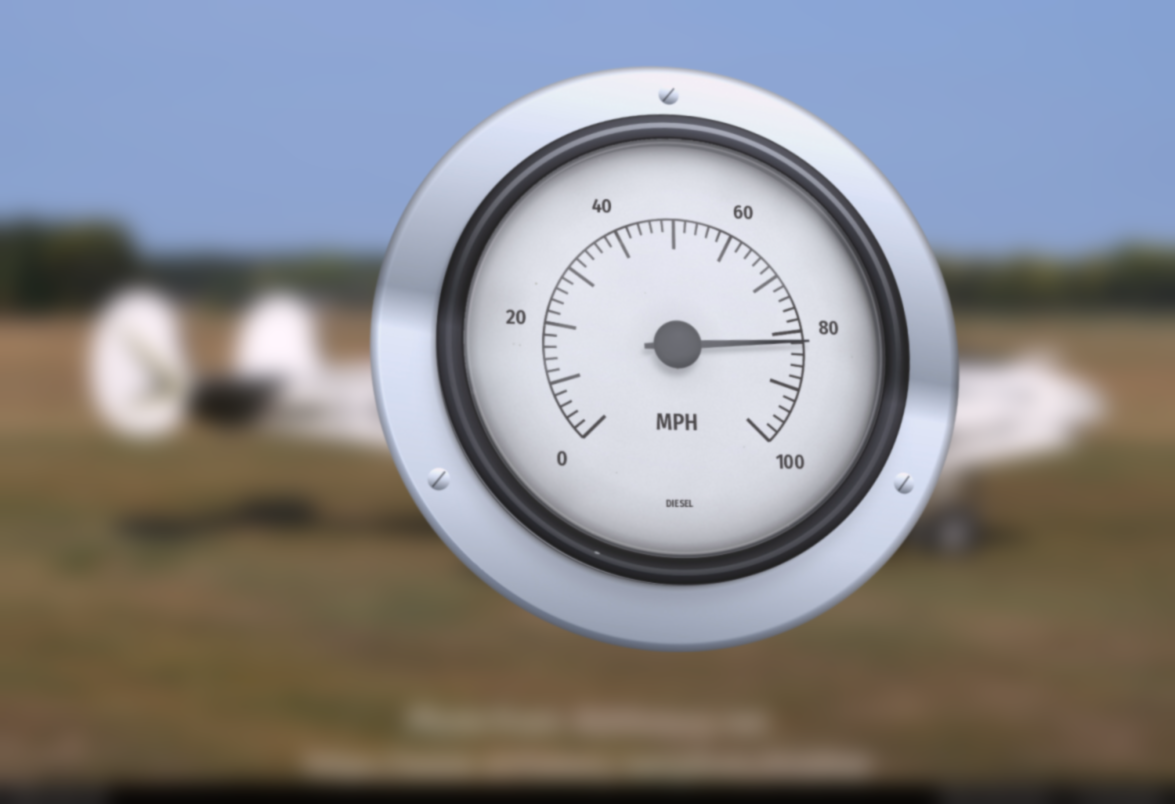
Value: value=82 unit=mph
